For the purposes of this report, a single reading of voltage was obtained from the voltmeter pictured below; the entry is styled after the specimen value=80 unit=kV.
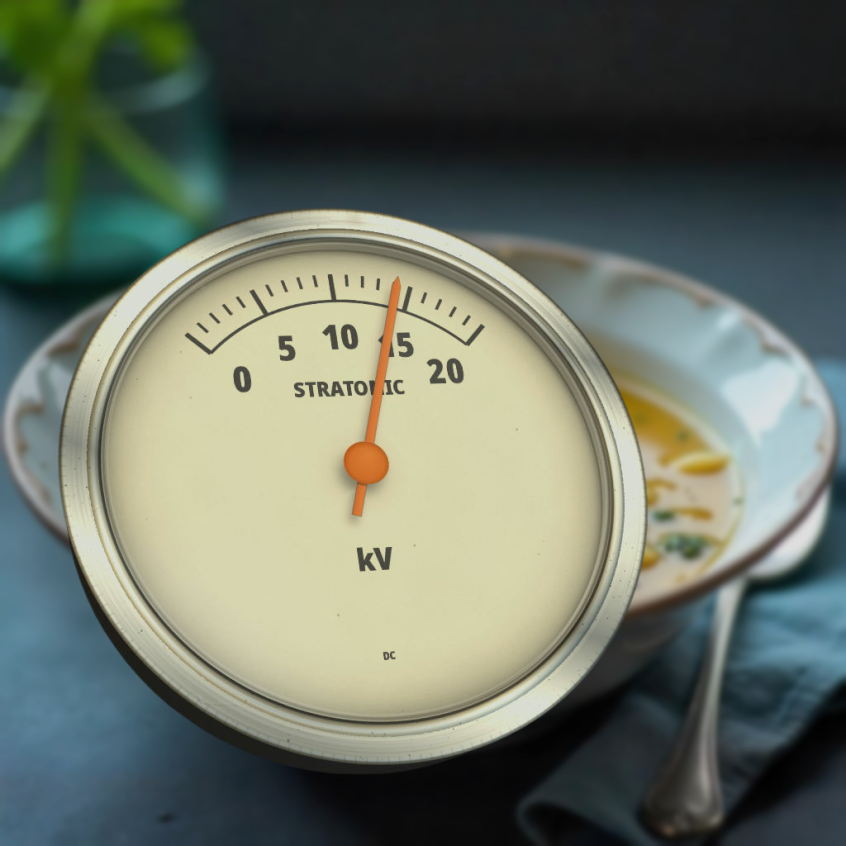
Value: value=14 unit=kV
